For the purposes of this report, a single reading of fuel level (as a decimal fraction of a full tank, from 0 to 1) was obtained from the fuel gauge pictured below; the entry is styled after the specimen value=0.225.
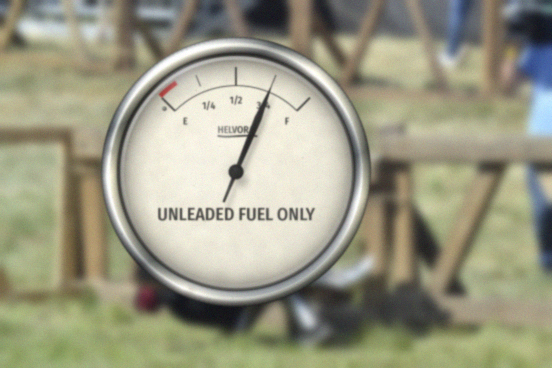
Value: value=0.75
